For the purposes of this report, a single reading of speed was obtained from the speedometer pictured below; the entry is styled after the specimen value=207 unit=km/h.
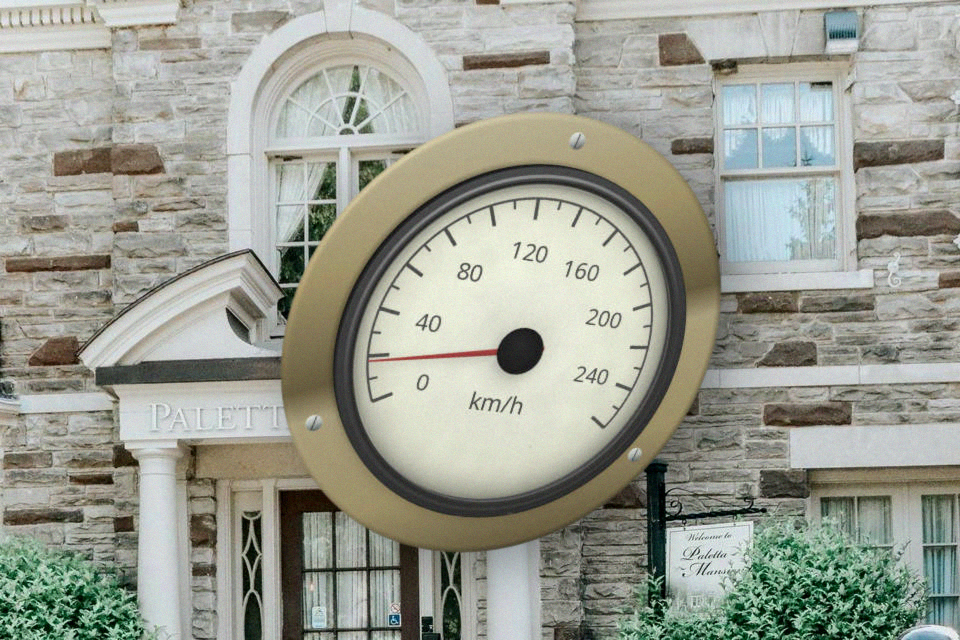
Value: value=20 unit=km/h
